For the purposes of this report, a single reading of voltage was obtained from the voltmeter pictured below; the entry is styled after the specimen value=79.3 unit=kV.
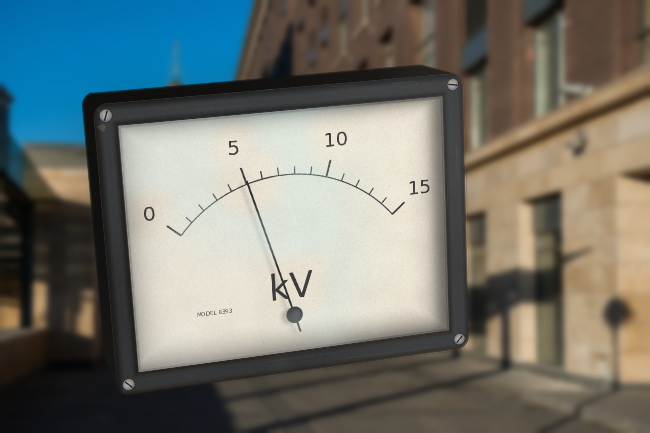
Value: value=5 unit=kV
